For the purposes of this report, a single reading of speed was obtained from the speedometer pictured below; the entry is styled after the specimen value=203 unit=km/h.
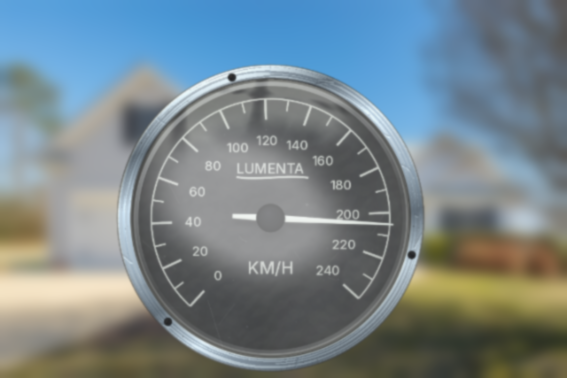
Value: value=205 unit=km/h
